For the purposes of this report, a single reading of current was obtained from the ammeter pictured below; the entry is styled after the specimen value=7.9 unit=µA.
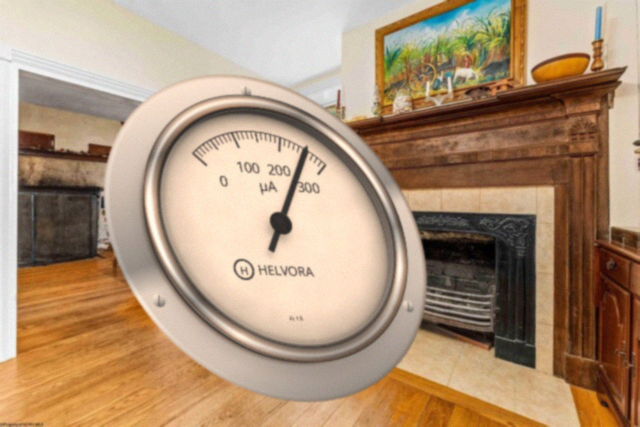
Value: value=250 unit=µA
